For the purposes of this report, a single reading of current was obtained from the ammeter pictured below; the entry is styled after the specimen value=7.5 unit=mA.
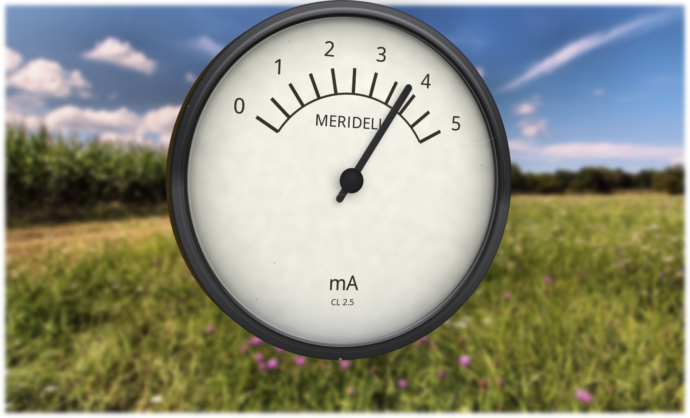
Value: value=3.75 unit=mA
